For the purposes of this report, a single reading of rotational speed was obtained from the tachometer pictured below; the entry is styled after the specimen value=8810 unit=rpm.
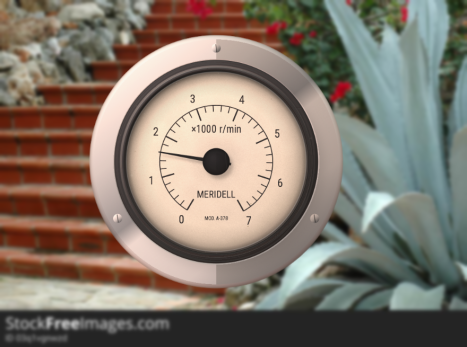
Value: value=1600 unit=rpm
